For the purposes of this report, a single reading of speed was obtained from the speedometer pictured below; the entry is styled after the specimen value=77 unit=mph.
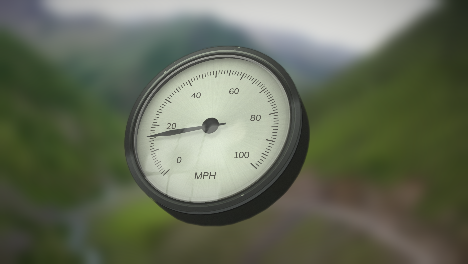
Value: value=15 unit=mph
